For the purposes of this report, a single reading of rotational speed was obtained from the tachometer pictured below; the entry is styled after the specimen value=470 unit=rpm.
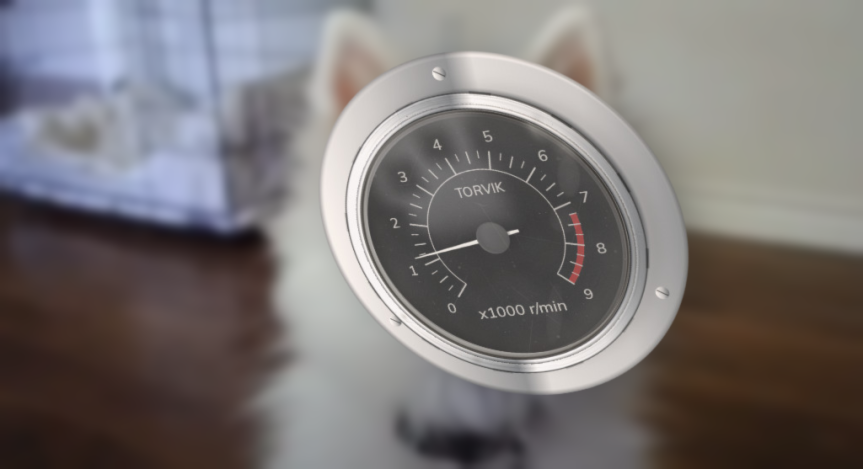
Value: value=1250 unit=rpm
